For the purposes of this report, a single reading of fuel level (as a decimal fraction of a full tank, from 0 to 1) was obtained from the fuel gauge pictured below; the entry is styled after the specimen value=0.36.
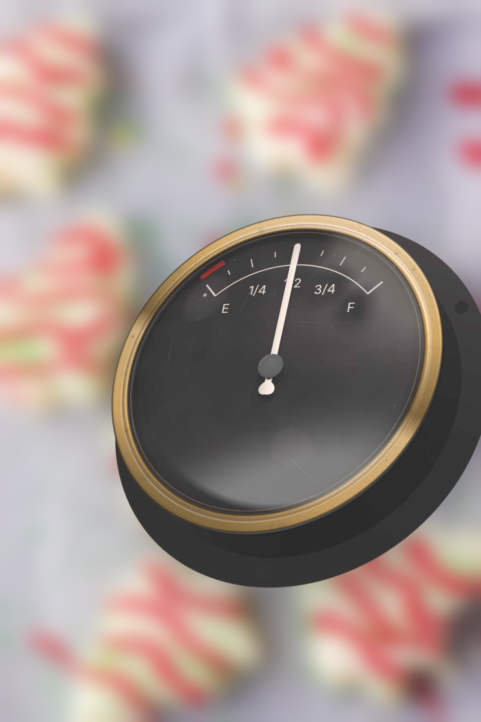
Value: value=0.5
